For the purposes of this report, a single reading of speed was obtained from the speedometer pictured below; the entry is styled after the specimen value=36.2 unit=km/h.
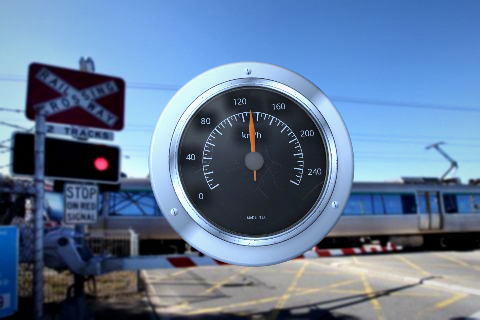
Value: value=130 unit=km/h
